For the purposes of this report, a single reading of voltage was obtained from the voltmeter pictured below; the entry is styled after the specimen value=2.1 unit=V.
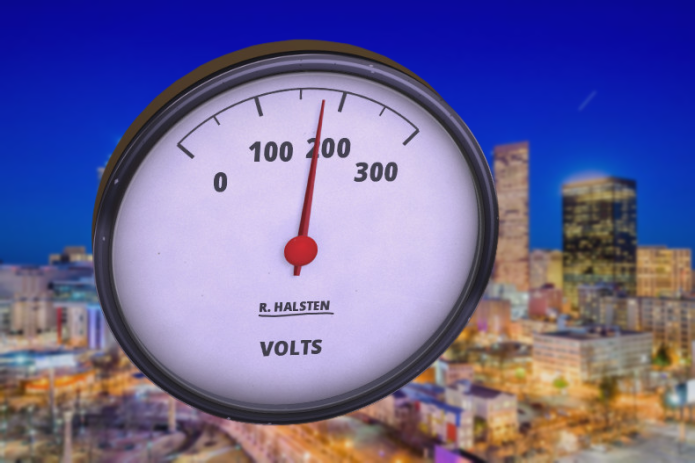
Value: value=175 unit=V
